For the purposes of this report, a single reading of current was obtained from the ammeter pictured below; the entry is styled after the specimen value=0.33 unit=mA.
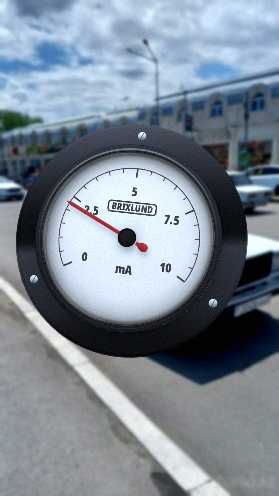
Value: value=2.25 unit=mA
